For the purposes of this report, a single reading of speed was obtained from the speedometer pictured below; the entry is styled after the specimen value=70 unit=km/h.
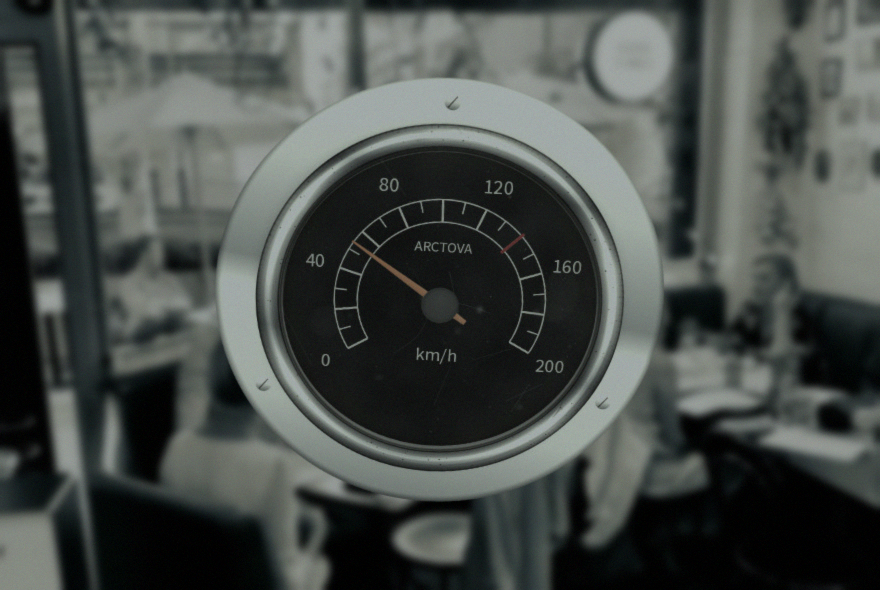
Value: value=55 unit=km/h
